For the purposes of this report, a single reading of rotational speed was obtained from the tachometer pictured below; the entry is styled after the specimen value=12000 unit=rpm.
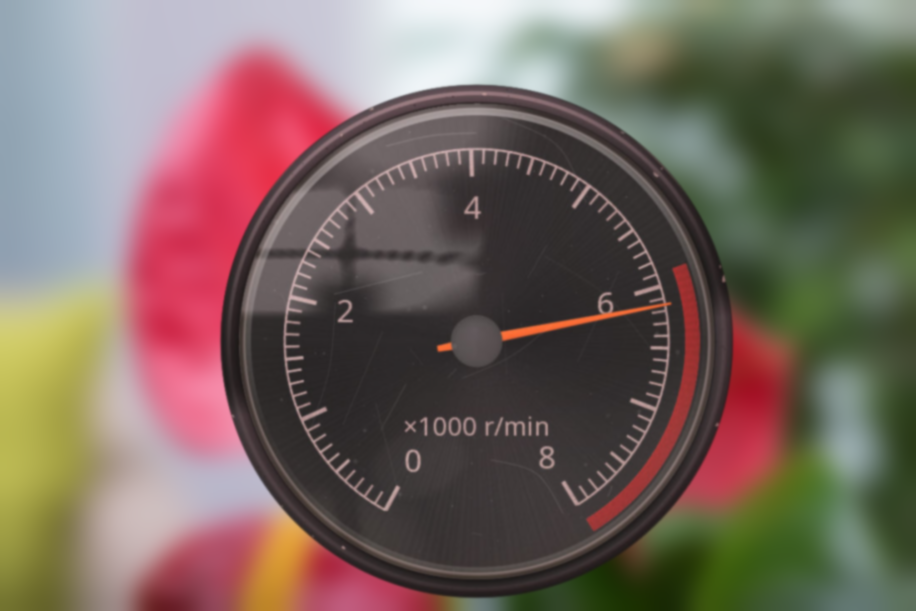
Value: value=6150 unit=rpm
